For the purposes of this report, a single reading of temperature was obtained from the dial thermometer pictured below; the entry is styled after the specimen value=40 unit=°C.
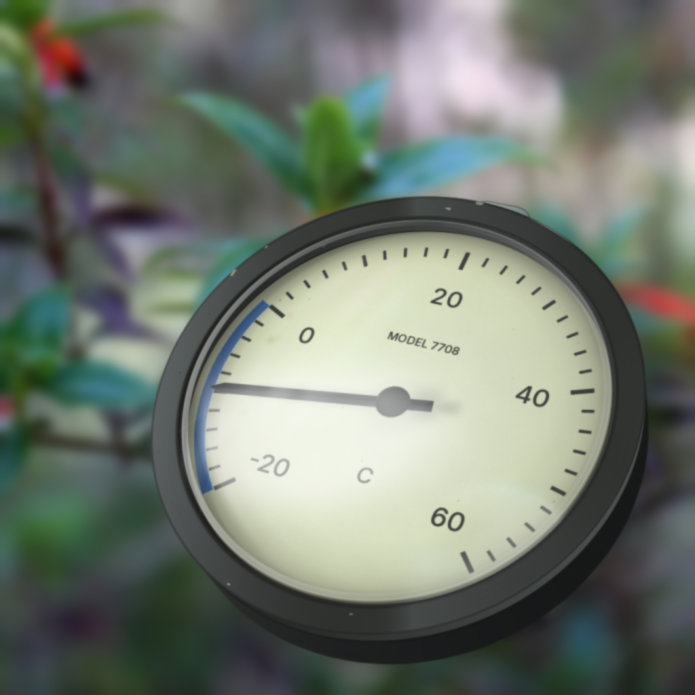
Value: value=-10 unit=°C
